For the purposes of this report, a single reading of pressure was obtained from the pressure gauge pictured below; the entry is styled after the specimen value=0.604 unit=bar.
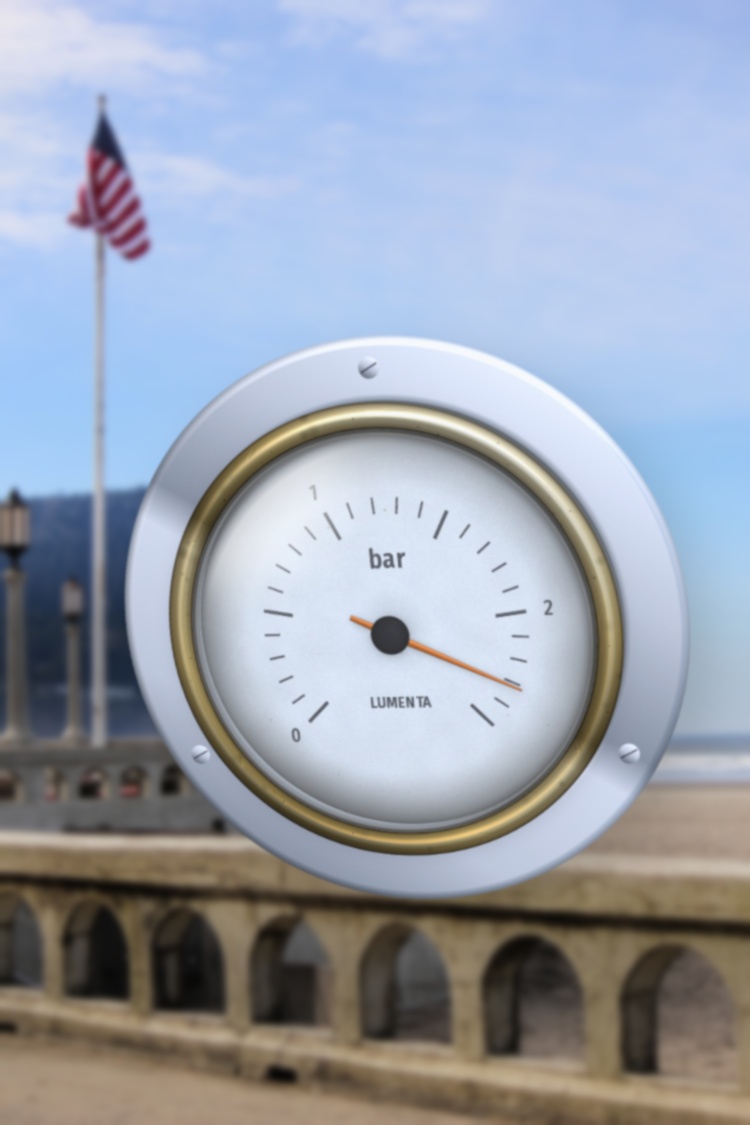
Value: value=2.3 unit=bar
